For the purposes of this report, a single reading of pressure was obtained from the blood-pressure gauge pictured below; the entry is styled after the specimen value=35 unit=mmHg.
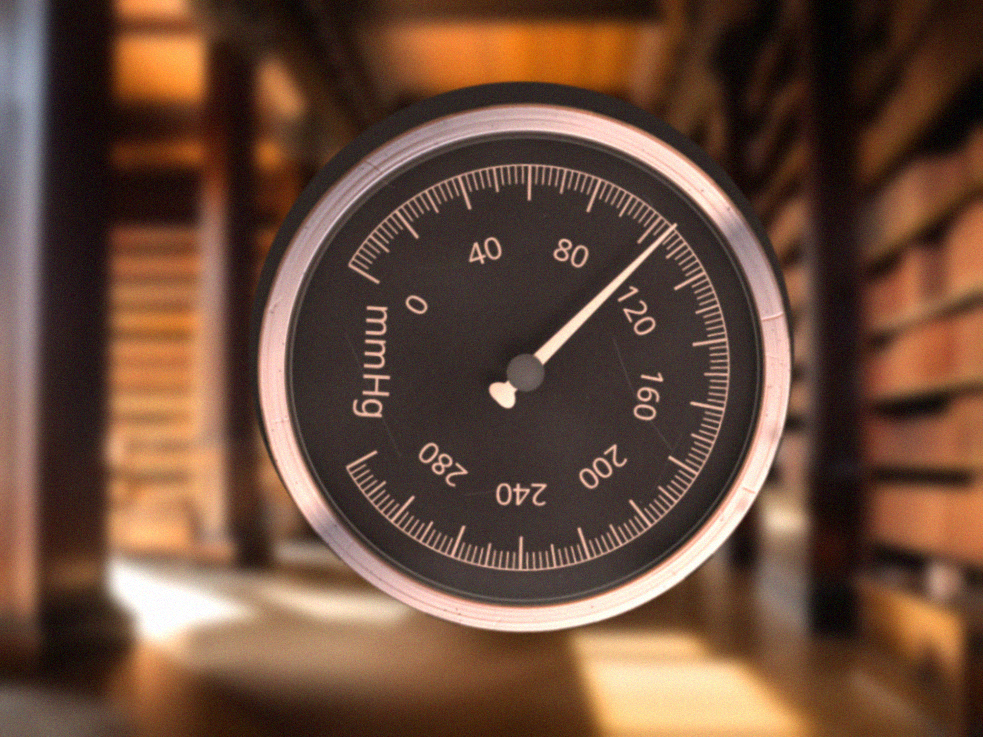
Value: value=104 unit=mmHg
